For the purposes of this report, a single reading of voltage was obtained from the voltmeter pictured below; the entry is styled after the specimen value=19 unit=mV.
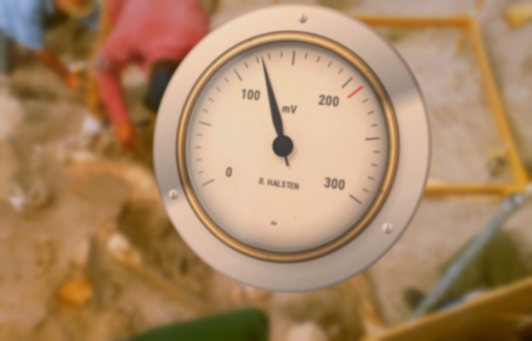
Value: value=125 unit=mV
